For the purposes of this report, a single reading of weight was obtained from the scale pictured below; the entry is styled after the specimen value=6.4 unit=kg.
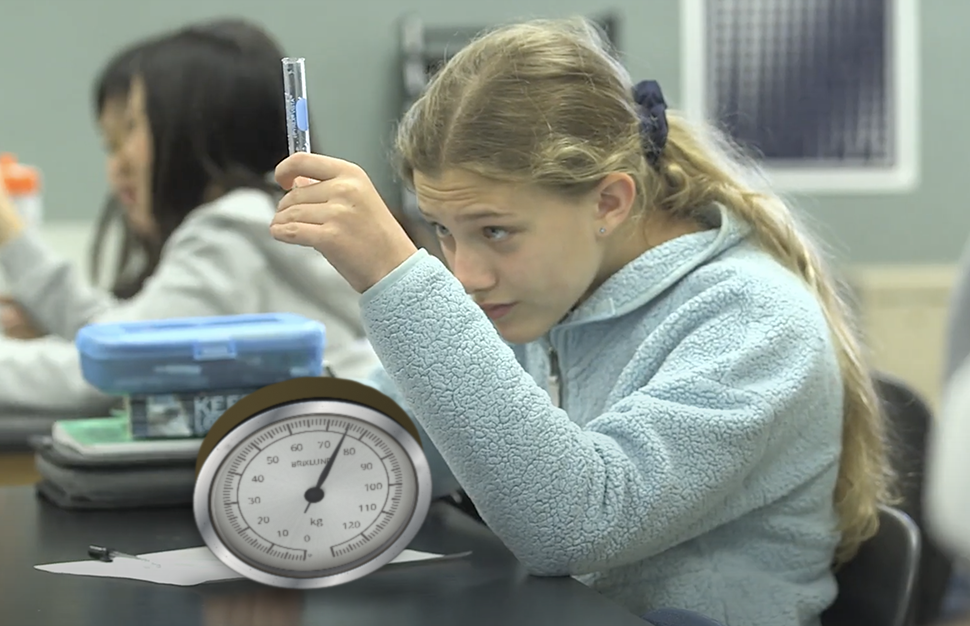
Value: value=75 unit=kg
